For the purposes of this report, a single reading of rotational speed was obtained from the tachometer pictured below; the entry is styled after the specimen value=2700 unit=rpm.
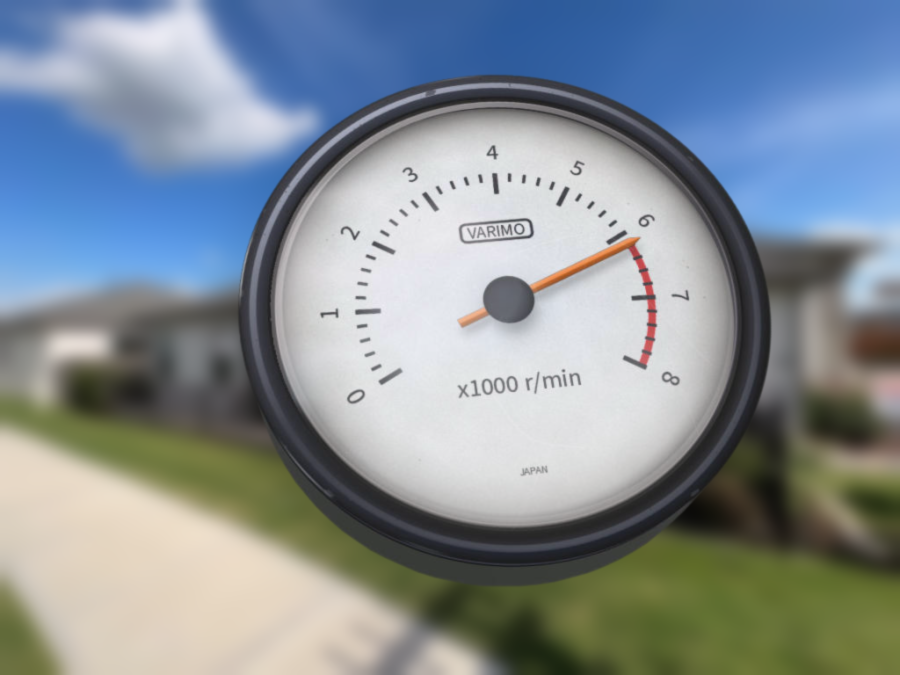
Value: value=6200 unit=rpm
